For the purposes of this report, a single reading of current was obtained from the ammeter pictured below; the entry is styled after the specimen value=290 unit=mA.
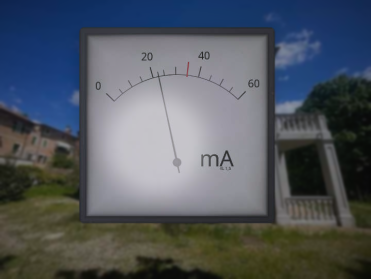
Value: value=22.5 unit=mA
